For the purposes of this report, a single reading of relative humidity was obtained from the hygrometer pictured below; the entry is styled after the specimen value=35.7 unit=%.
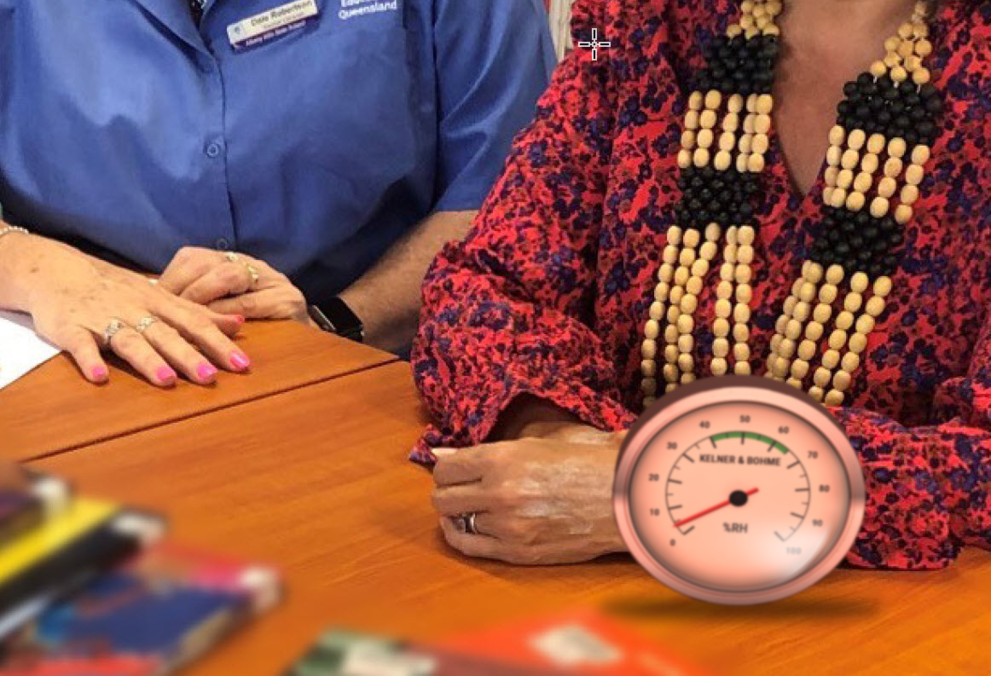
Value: value=5 unit=%
